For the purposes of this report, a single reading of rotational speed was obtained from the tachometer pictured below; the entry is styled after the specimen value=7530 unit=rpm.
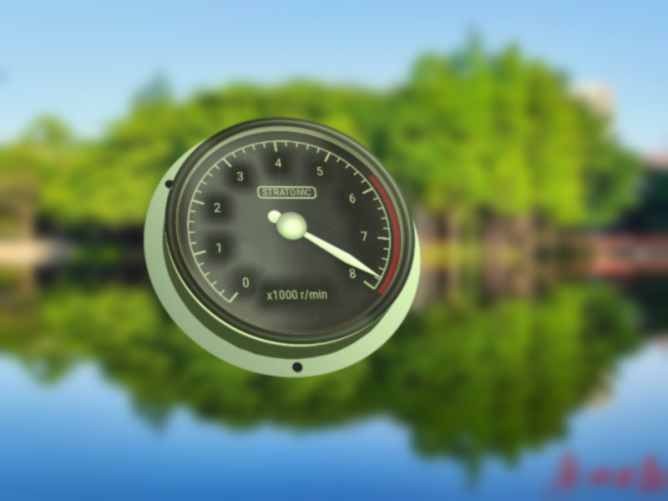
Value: value=7800 unit=rpm
